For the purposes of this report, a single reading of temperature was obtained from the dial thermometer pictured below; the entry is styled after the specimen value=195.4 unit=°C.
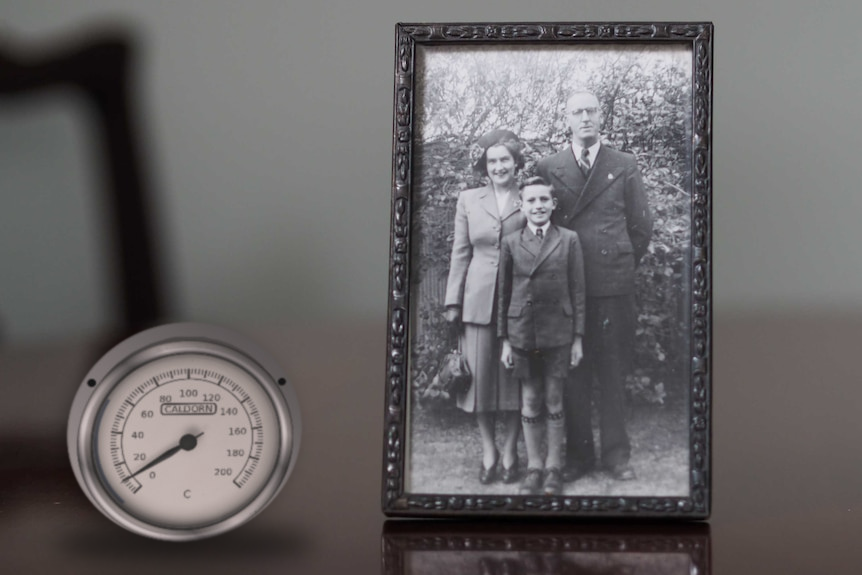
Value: value=10 unit=°C
